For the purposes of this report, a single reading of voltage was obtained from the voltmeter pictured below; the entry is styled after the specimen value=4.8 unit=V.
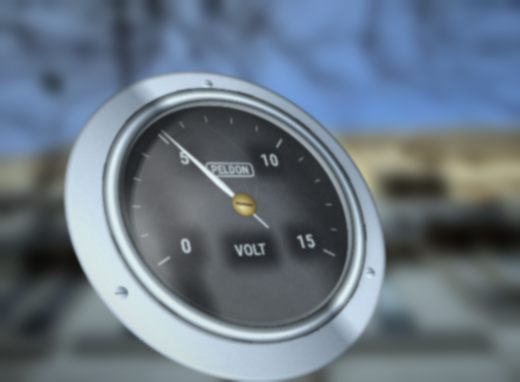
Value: value=5 unit=V
